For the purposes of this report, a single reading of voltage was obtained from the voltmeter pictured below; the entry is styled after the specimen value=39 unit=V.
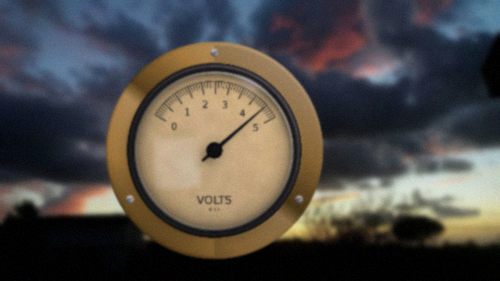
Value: value=4.5 unit=V
